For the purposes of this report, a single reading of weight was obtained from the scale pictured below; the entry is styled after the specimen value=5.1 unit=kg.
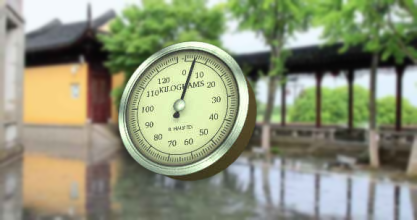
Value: value=5 unit=kg
